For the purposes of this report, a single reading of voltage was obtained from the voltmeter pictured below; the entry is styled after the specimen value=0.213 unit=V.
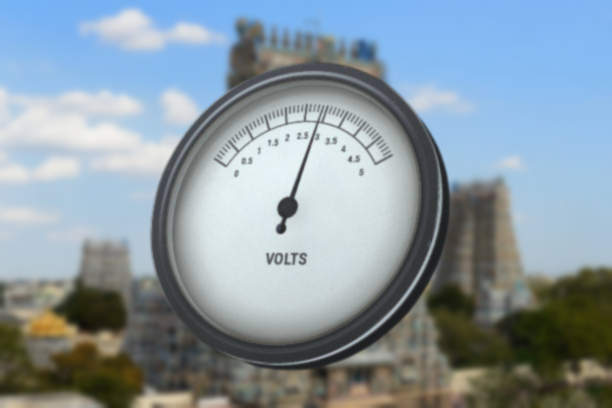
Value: value=3 unit=V
